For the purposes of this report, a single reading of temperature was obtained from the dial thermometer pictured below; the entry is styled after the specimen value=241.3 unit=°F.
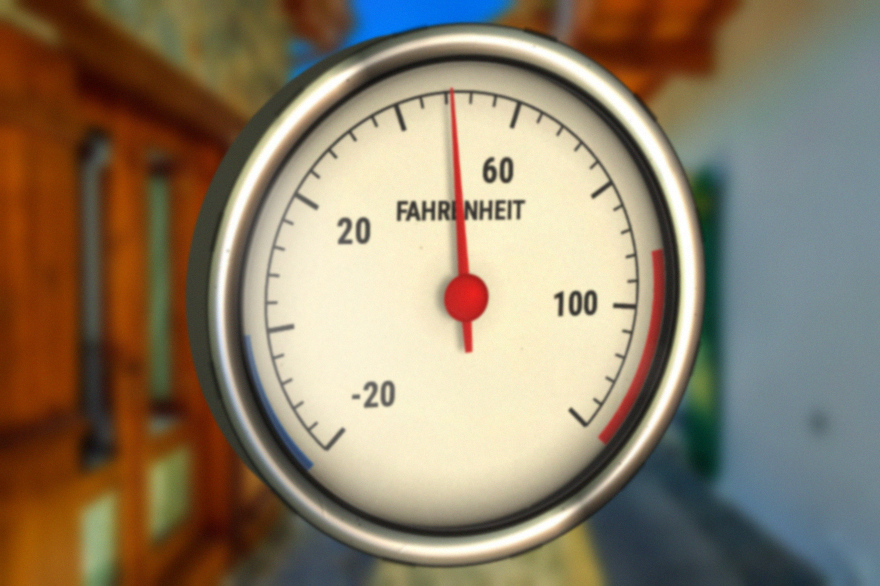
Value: value=48 unit=°F
